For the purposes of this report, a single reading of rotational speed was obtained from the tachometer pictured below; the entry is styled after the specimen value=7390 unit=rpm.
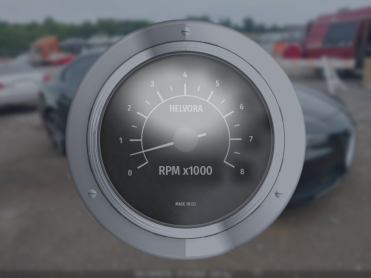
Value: value=500 unit=rpm
